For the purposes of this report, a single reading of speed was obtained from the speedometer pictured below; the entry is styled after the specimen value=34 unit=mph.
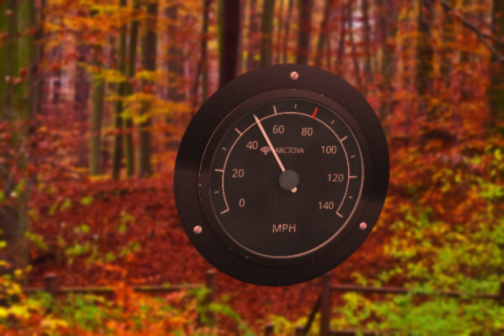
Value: value=50 unit=mph
